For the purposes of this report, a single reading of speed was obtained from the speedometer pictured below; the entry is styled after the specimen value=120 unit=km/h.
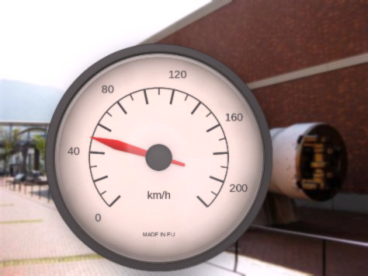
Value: value=50 unit=km/h
